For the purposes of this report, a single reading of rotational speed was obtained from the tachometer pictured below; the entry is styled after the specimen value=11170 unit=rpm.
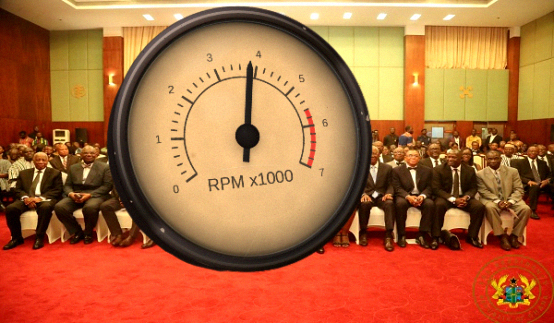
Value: value=3800 unit=rpm
